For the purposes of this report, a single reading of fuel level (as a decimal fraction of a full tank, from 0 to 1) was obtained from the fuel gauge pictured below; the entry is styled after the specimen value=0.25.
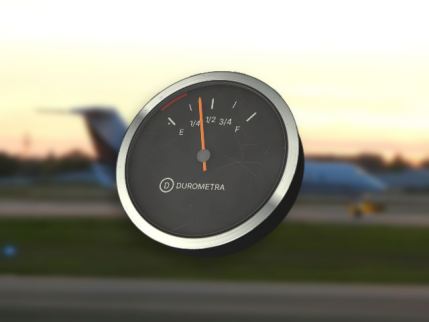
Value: value=0.375
